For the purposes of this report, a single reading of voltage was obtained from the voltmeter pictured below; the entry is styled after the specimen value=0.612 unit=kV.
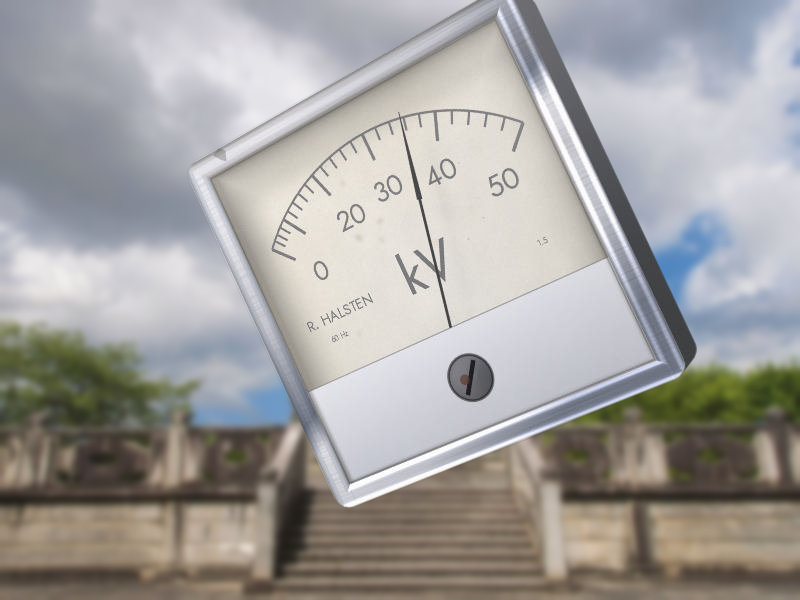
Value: value=36 unit=kV
